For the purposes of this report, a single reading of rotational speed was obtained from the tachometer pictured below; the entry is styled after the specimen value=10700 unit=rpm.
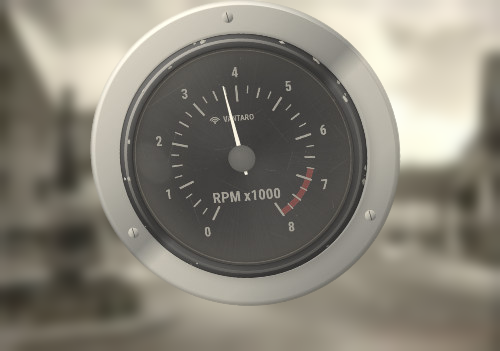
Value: value=3750 unit=rpm
